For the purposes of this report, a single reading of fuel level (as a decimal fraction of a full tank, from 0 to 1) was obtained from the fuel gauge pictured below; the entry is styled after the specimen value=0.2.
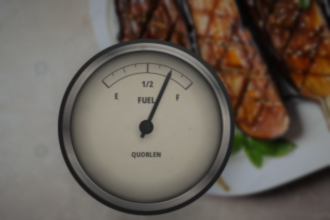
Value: value=0.75
